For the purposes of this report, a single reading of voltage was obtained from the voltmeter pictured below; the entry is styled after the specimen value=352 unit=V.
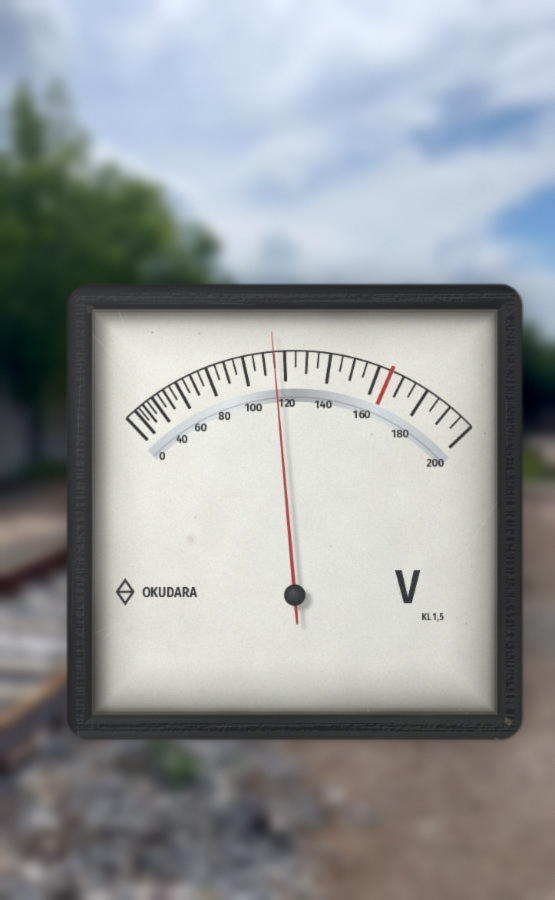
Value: value=115 unit=V
